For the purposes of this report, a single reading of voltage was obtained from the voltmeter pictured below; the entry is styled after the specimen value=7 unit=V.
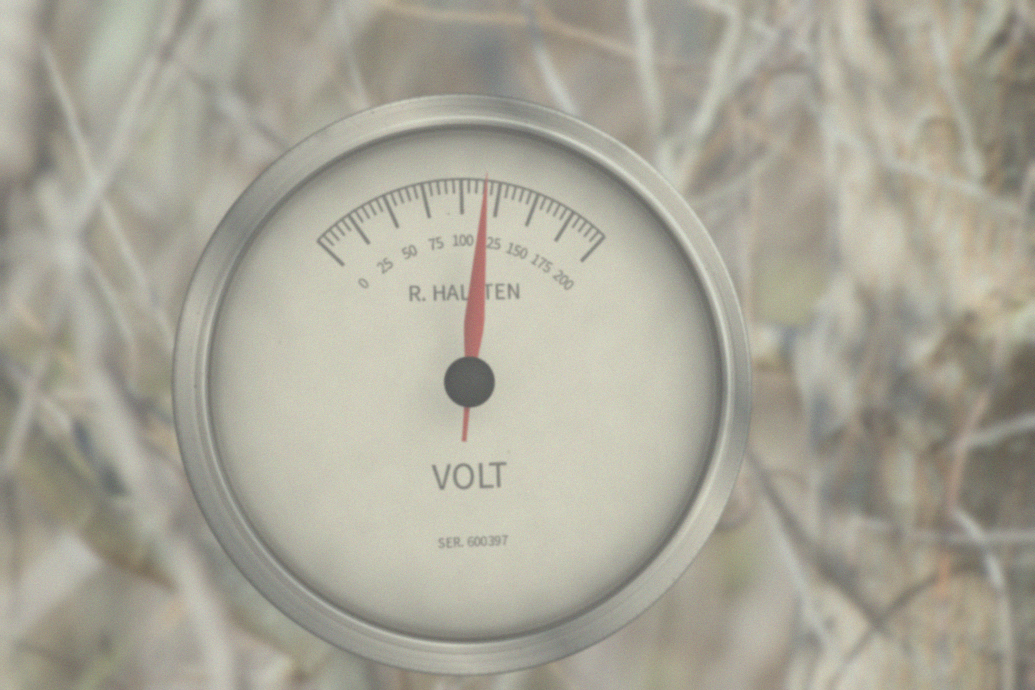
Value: value=115 unit=V
